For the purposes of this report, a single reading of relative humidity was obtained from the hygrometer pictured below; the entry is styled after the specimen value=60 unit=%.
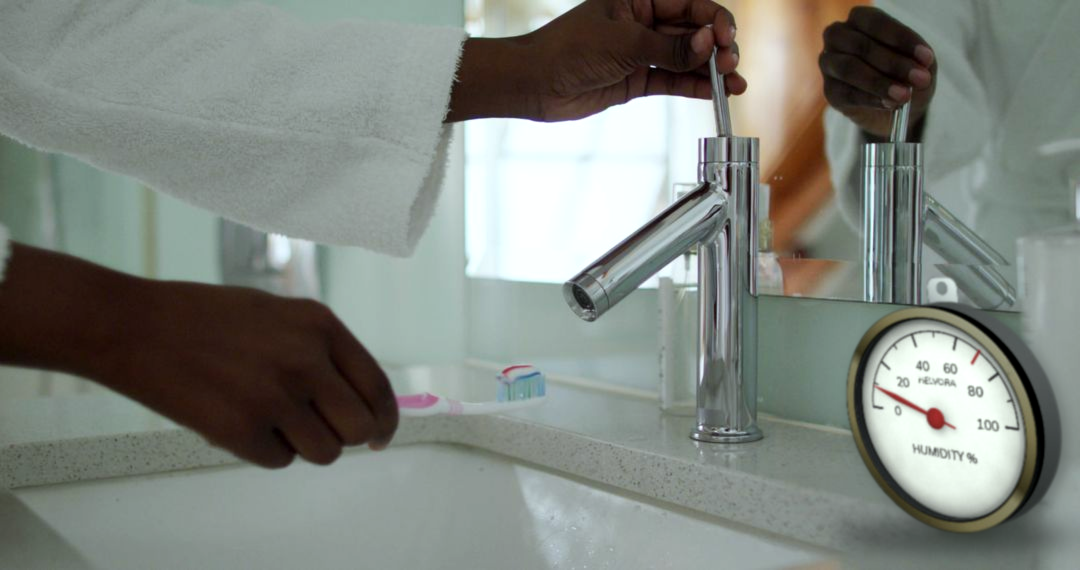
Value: value=10 unit=%
